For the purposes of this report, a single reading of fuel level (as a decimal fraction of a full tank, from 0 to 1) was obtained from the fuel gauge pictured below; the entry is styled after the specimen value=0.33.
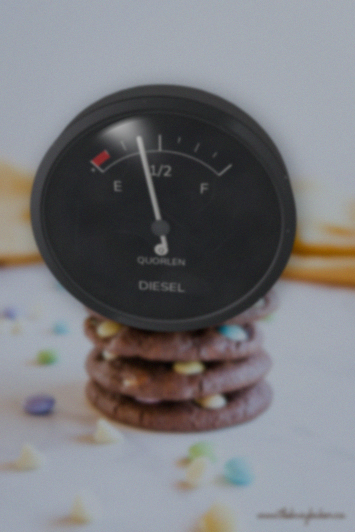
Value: value=0.375
